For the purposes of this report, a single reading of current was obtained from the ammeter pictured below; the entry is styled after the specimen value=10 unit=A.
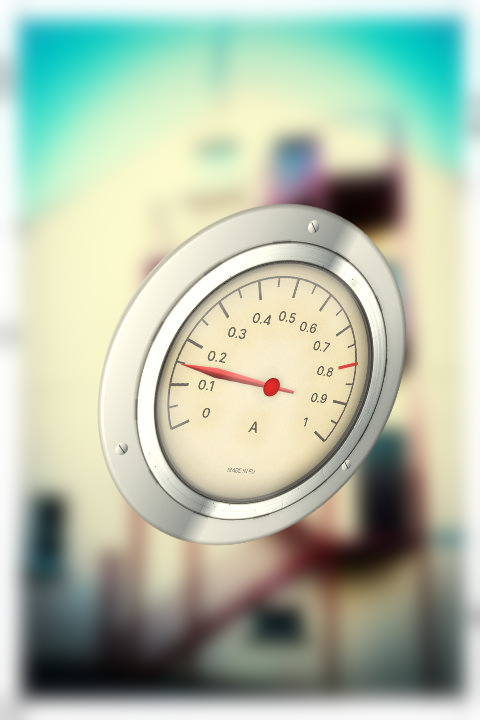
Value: value=0.15 unit=A
